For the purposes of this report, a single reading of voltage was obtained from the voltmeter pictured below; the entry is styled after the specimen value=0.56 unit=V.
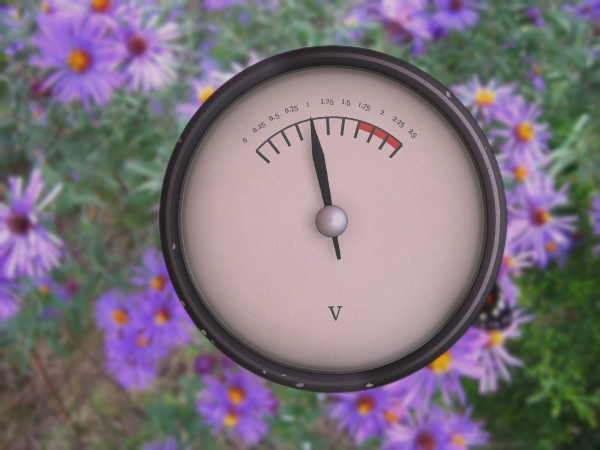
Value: value=1 unit=V
